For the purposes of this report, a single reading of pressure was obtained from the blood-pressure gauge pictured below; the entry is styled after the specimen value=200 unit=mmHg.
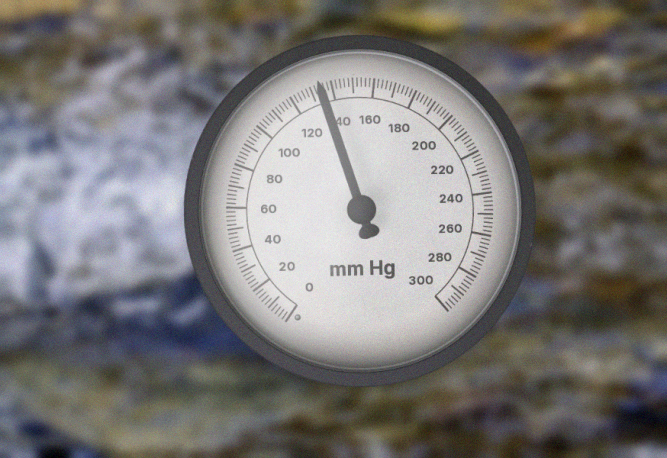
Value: value=134 unit=mmHg
